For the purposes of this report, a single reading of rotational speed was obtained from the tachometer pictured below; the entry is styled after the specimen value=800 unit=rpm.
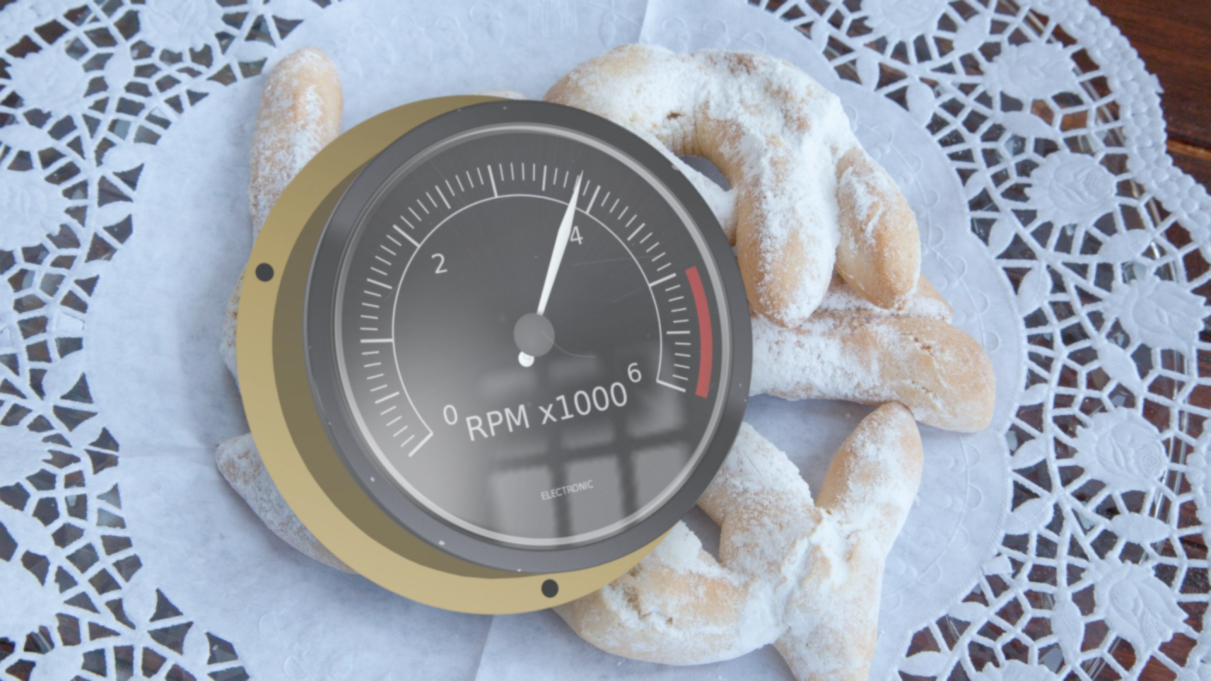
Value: value=3800 unit=rpm
